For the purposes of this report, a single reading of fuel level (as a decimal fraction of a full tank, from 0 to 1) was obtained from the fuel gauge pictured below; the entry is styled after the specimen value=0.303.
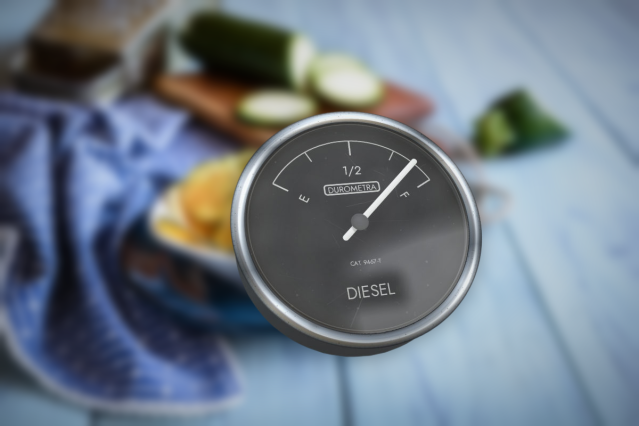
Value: value=0.875
